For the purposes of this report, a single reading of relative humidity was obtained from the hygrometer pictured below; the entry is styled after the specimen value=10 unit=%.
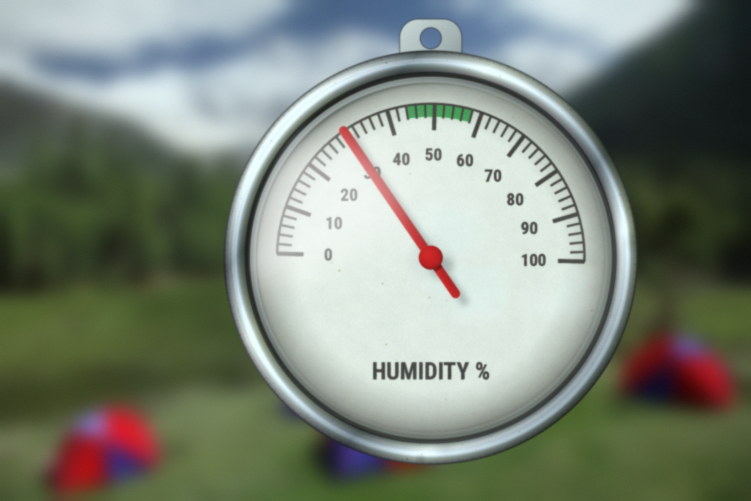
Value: value=30 unit=%
